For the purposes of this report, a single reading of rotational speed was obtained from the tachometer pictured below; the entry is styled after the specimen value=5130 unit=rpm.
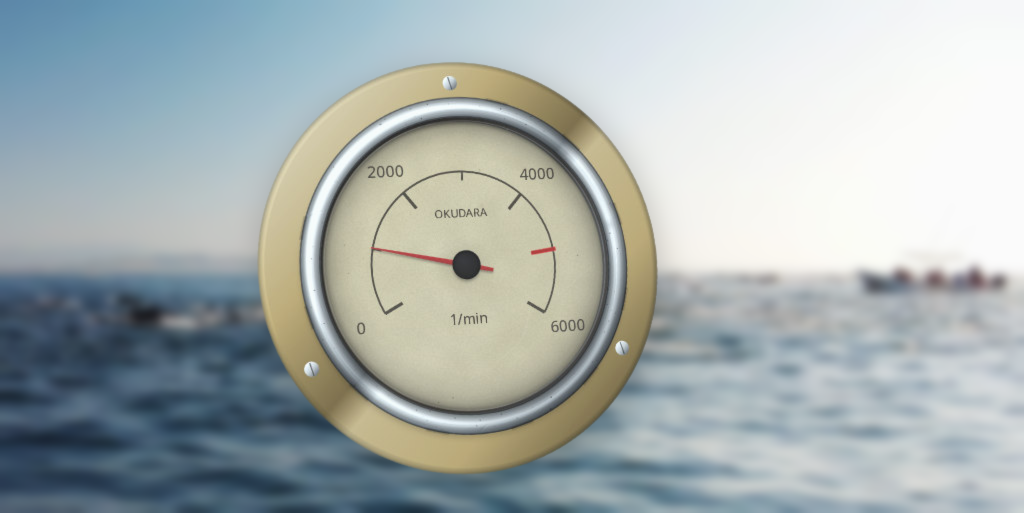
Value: value=1000 unit=rpm
